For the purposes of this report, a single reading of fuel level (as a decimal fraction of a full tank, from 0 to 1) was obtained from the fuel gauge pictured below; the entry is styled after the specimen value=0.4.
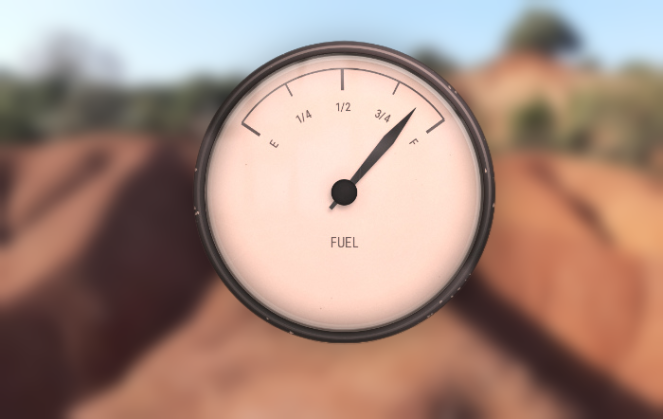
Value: value=0.875
